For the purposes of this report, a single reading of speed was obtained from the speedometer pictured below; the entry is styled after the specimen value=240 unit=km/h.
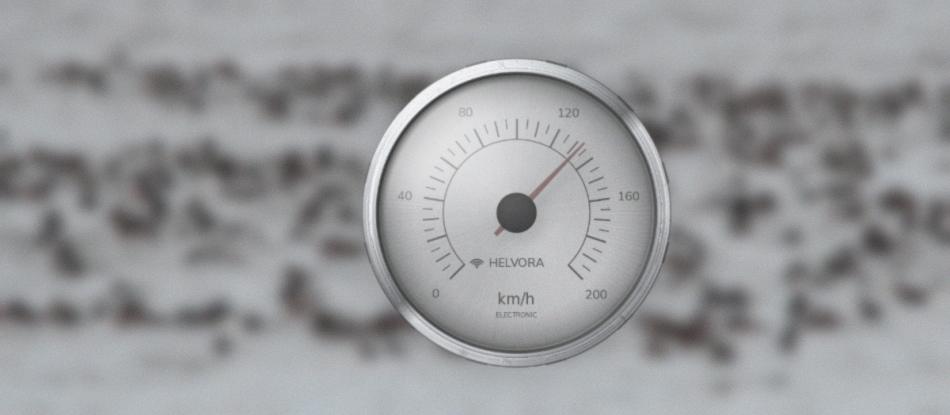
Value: value=132.5 unit=km/h
